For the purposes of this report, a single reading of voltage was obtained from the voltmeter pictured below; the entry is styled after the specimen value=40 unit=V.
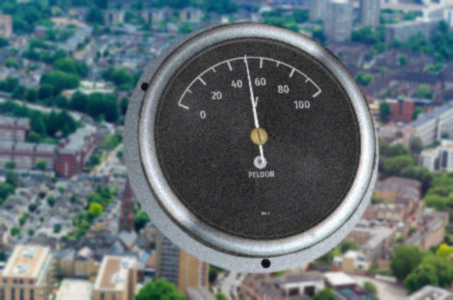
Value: value=50 unit=V
